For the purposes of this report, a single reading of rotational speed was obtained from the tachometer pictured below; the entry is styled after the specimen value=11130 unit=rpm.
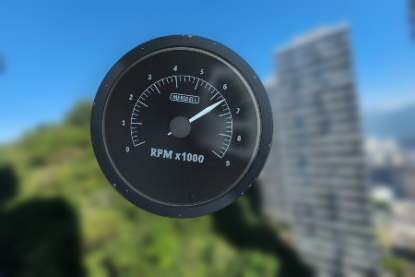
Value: value=6400 unit=rpm
